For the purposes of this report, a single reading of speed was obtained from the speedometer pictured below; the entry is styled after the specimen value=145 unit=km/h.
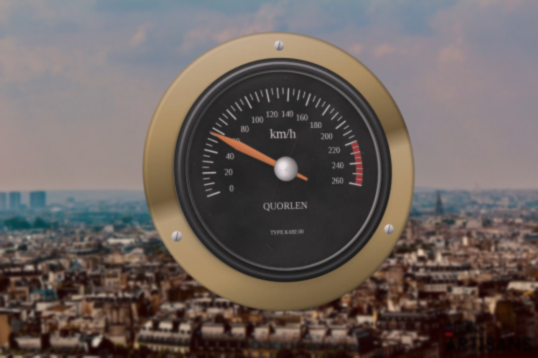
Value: value=55 unit=km/h
